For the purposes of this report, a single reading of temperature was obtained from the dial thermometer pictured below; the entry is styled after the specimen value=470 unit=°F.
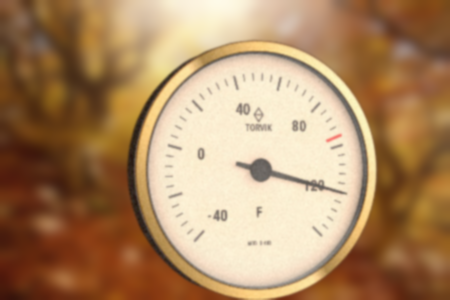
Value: value=120 unit=°F
